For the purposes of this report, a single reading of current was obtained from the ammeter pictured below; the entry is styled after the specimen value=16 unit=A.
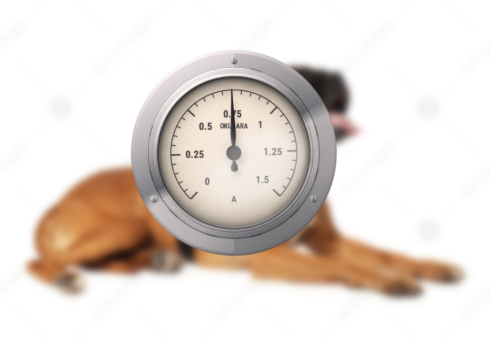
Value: value=0.75 unit=A
